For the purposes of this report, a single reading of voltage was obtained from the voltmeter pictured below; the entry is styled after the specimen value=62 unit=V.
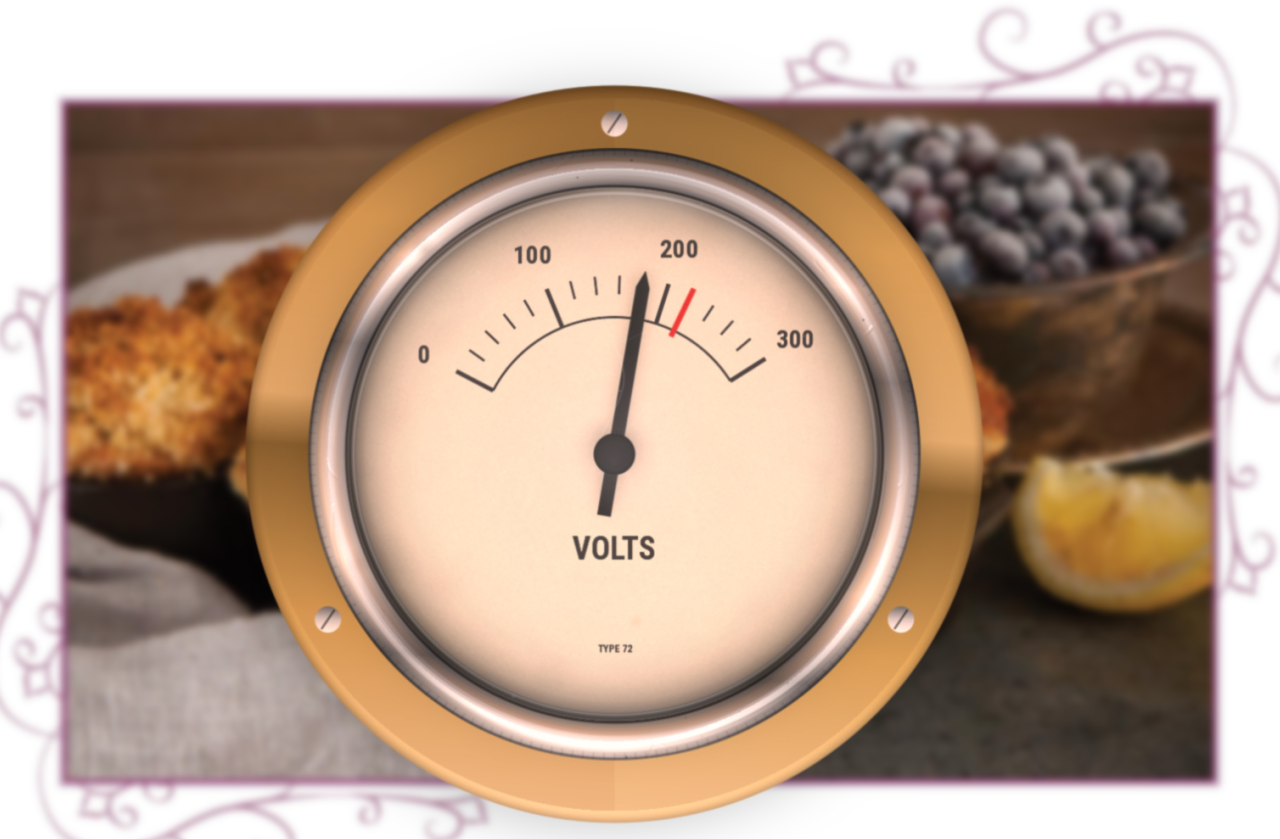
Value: value=180 unit=V
